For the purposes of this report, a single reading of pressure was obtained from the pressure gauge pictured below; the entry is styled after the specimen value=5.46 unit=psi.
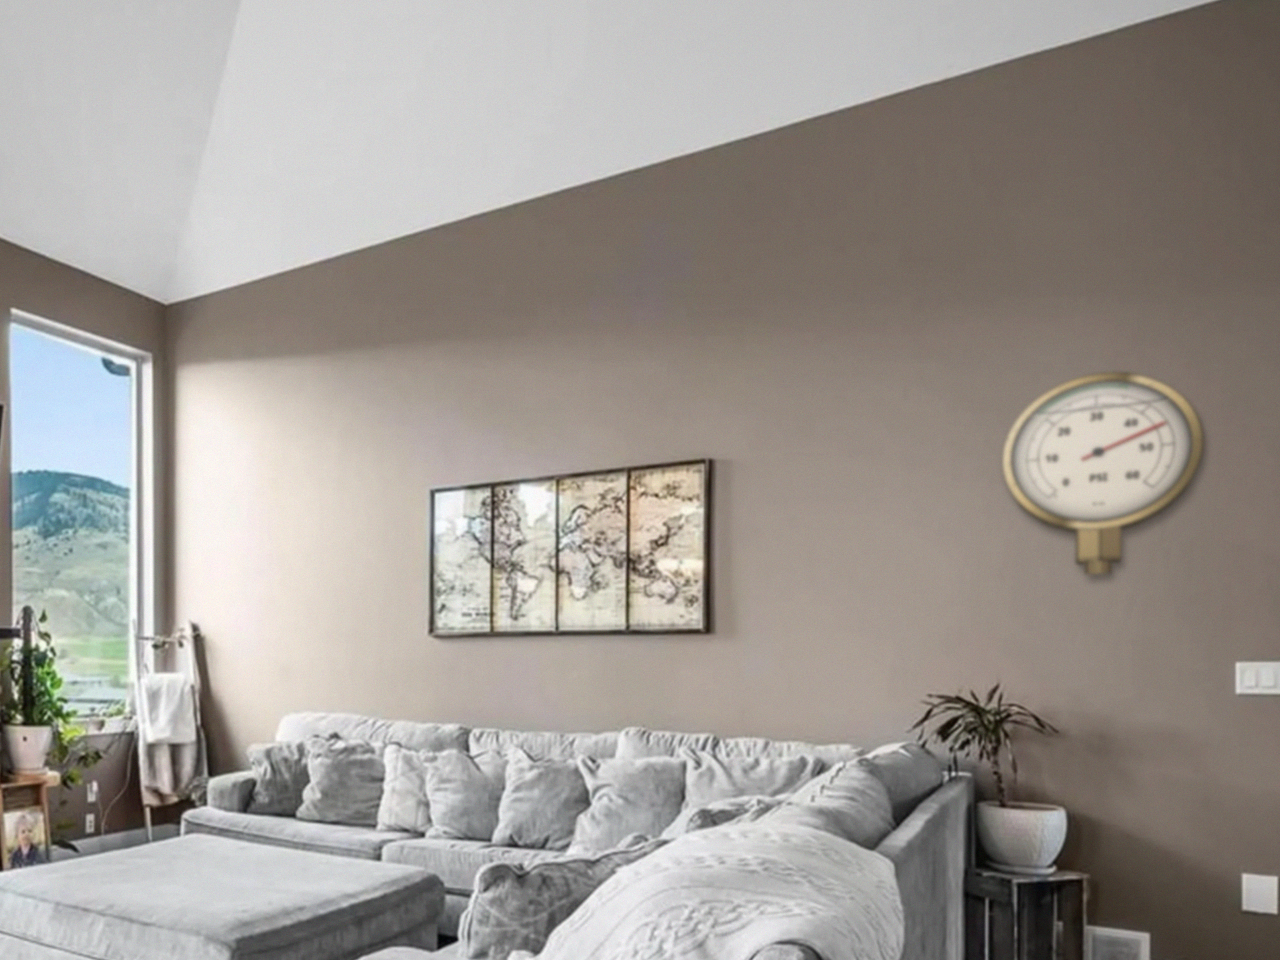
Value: value=45 unit=psi
